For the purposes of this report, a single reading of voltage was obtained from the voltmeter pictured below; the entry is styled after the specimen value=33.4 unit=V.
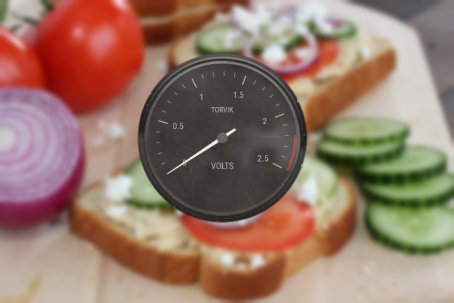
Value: value=0 unit=V
